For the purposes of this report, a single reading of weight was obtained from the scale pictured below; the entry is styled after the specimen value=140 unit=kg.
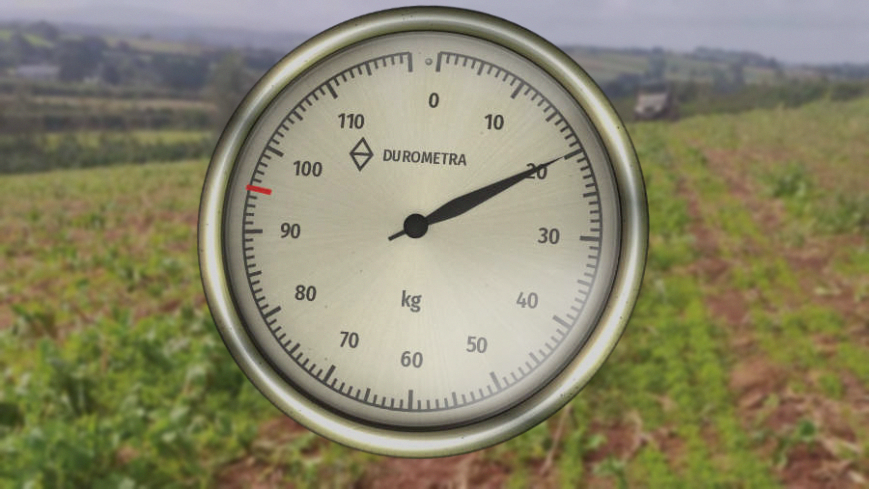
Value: value=20 unit=kg
